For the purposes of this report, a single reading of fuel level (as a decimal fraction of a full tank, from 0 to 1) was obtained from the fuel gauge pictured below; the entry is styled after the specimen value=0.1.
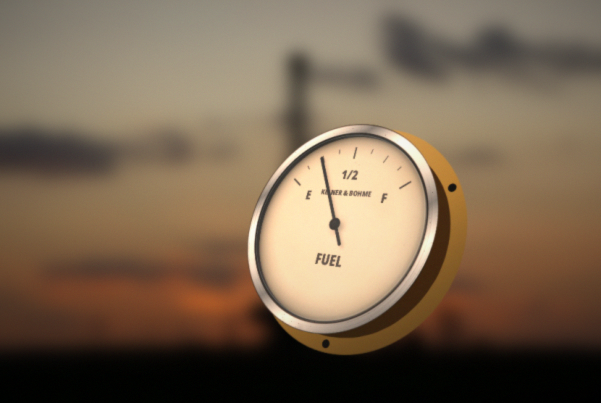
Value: value=0.25
